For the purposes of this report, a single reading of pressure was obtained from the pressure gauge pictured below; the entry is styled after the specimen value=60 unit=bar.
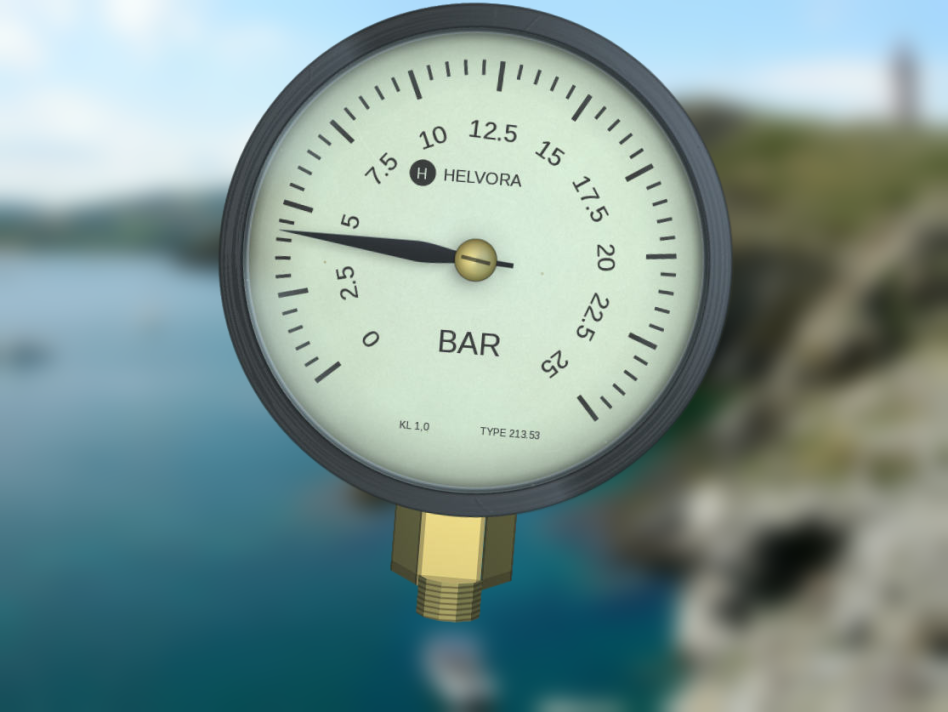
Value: value=4.25 unit=bar
